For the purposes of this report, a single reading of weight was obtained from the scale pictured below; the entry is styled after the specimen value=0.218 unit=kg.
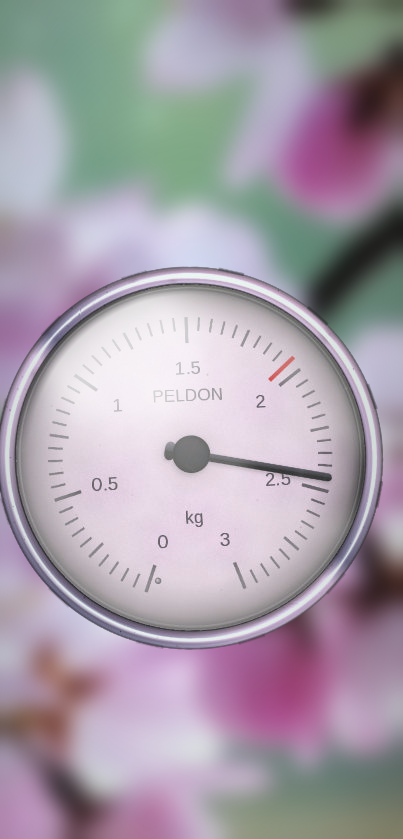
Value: value=2.45 unit=kg
